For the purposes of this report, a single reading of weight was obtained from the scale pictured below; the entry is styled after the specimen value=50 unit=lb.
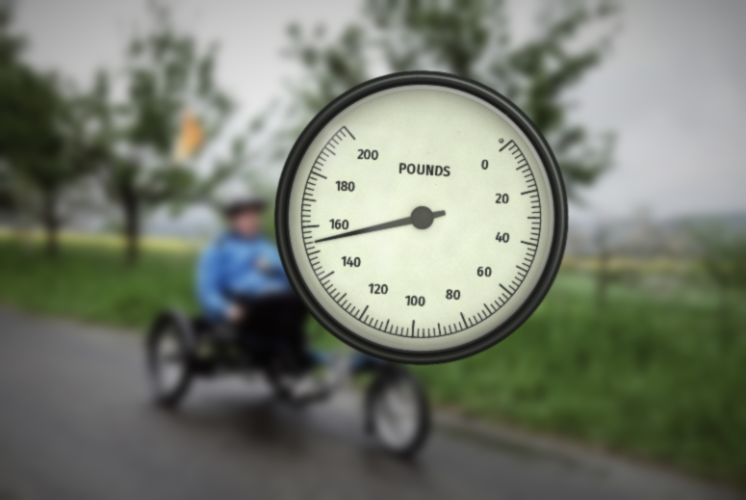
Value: value=154 unit=lb
